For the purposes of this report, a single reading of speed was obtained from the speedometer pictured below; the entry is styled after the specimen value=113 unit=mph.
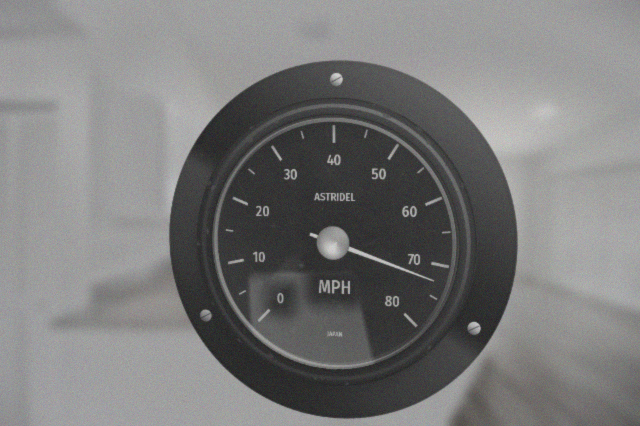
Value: value=72.5 unit=mph
